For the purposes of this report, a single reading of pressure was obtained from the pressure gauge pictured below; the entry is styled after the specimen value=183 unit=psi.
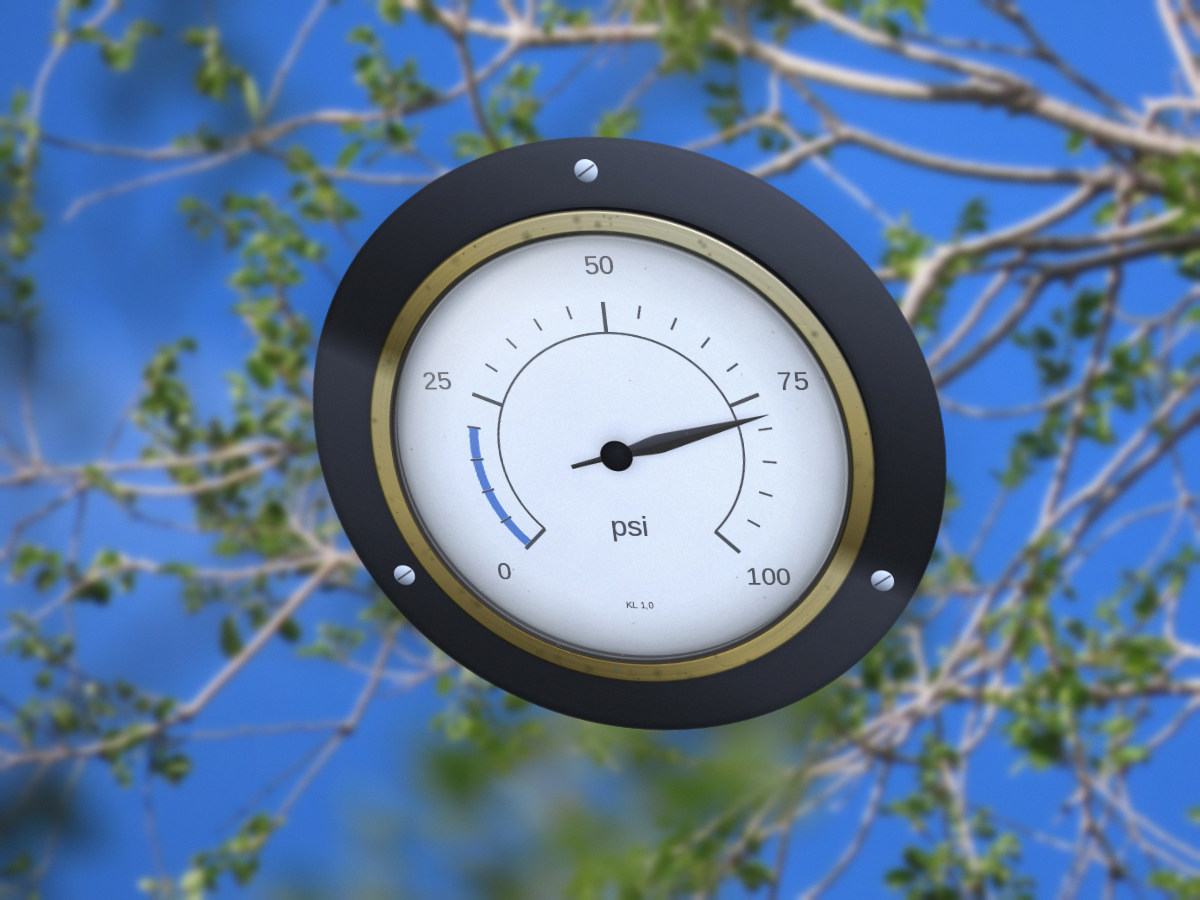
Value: value=77.5 unit=psi
